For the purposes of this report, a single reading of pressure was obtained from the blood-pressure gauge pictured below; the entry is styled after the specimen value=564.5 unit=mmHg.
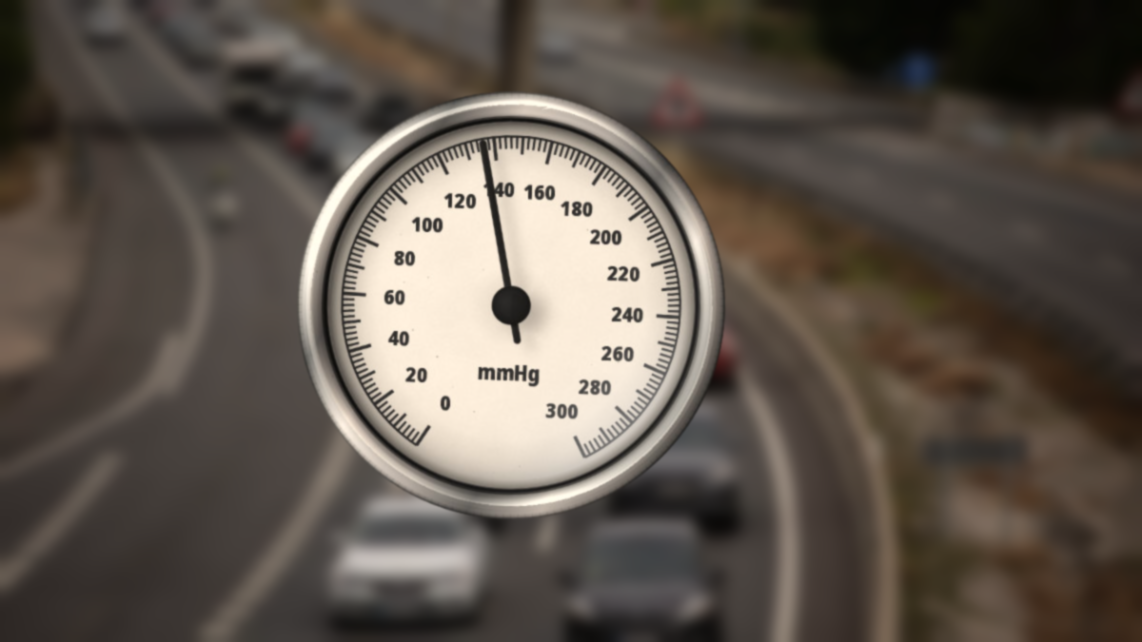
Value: value=136 unit=mmHg
